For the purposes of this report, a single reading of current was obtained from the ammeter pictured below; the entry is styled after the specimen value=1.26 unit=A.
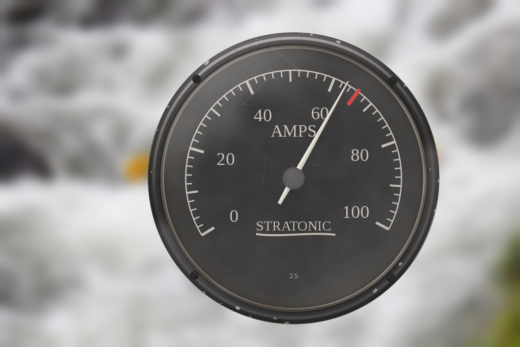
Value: value=63 unit=A
